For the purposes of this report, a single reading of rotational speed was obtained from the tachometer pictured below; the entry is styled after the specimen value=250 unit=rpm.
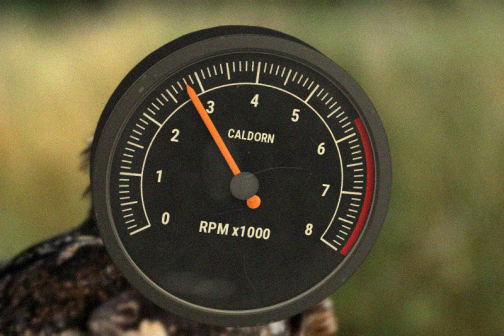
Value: value=2800 unit=rpm
